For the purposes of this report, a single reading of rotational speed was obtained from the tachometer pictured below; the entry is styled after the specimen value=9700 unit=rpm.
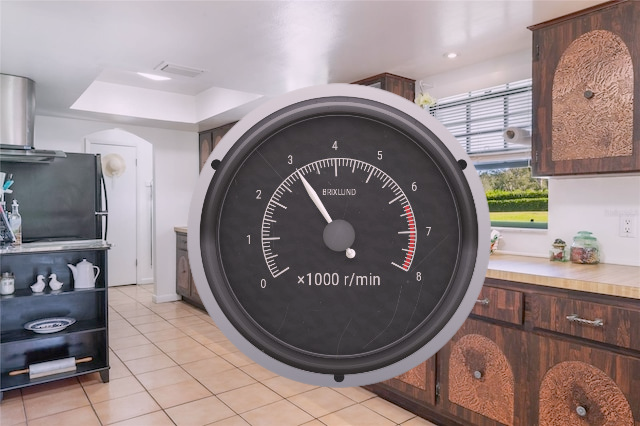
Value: value=3000 unit=rpm
